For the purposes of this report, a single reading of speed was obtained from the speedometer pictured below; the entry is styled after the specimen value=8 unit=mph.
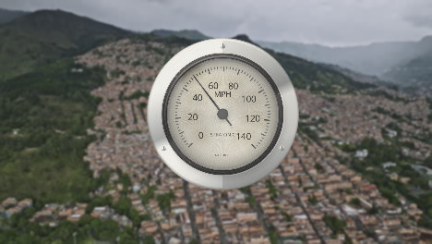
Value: value=50 unit=mph
